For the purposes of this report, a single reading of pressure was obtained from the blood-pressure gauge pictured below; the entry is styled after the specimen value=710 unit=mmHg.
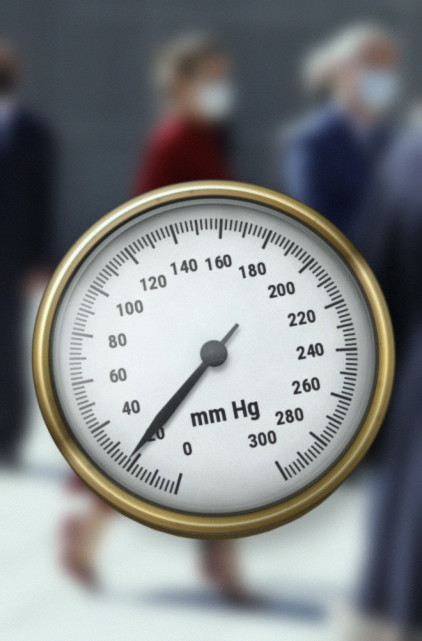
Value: value=22 unit=mmHg
